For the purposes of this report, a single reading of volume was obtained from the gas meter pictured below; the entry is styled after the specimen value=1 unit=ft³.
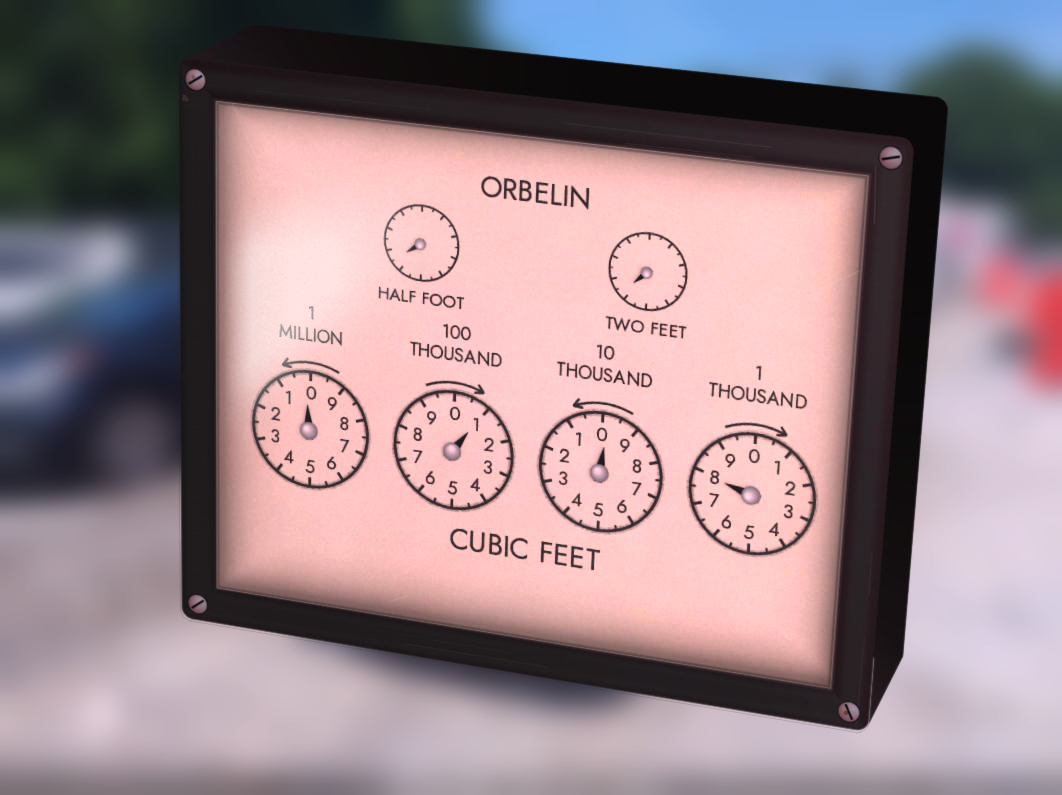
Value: value=9800 unit=ft³
